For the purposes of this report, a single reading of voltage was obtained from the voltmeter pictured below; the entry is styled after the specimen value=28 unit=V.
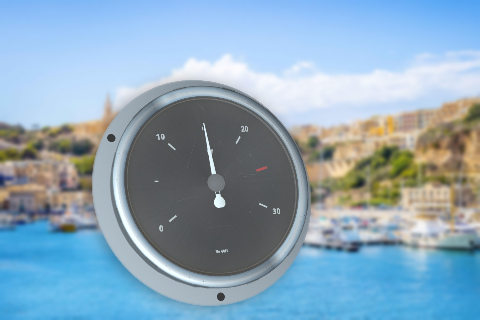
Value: value=15 unit=V
